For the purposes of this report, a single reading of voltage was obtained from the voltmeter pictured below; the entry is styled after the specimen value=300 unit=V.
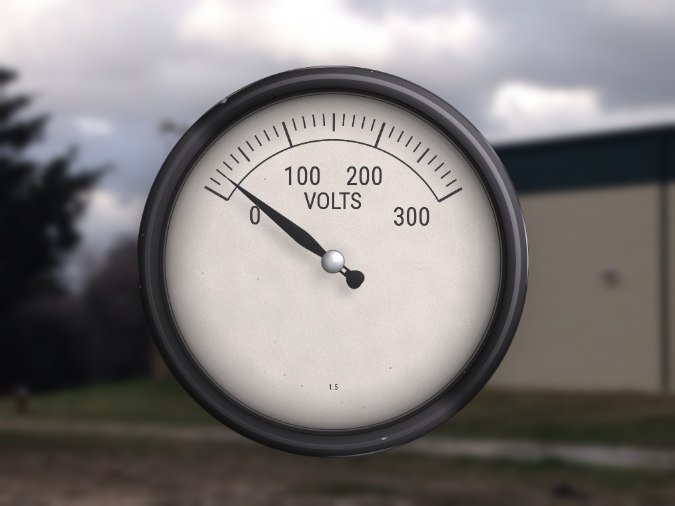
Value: value=20 unit=V
